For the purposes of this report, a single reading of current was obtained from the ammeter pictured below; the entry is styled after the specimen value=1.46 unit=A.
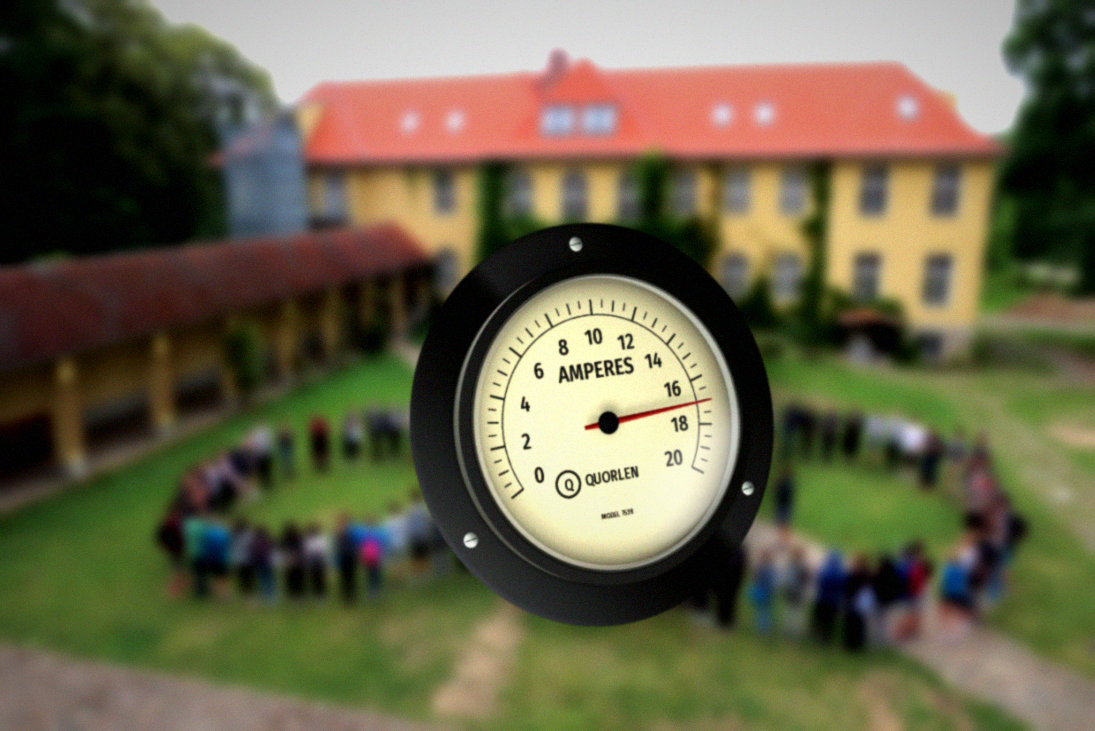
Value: value=17 unit=A
